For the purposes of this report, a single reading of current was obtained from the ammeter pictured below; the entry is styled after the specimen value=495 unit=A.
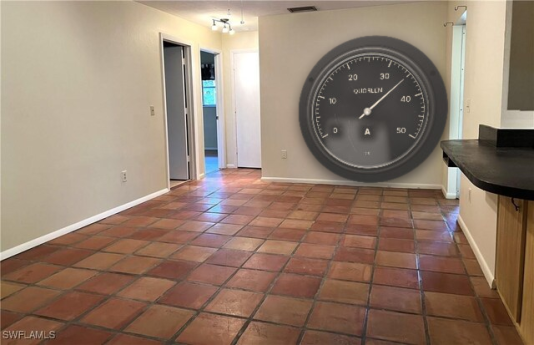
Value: value=35 unit=A
